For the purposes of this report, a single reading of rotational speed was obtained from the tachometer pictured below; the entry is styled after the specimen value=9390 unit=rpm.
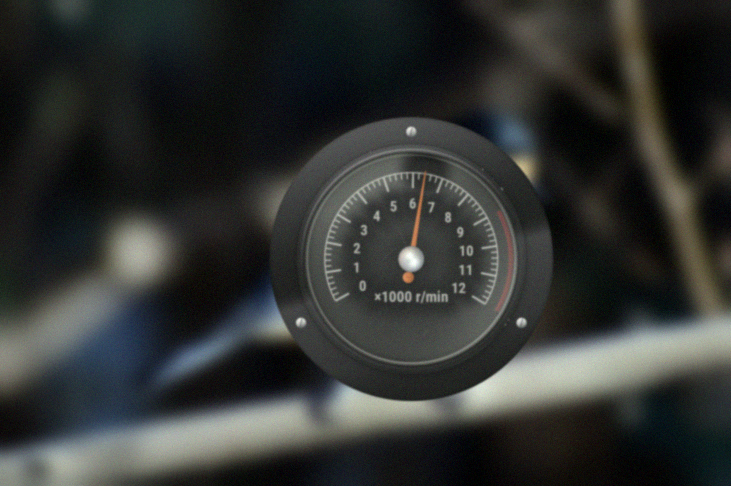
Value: value=6400 unit=rpm
